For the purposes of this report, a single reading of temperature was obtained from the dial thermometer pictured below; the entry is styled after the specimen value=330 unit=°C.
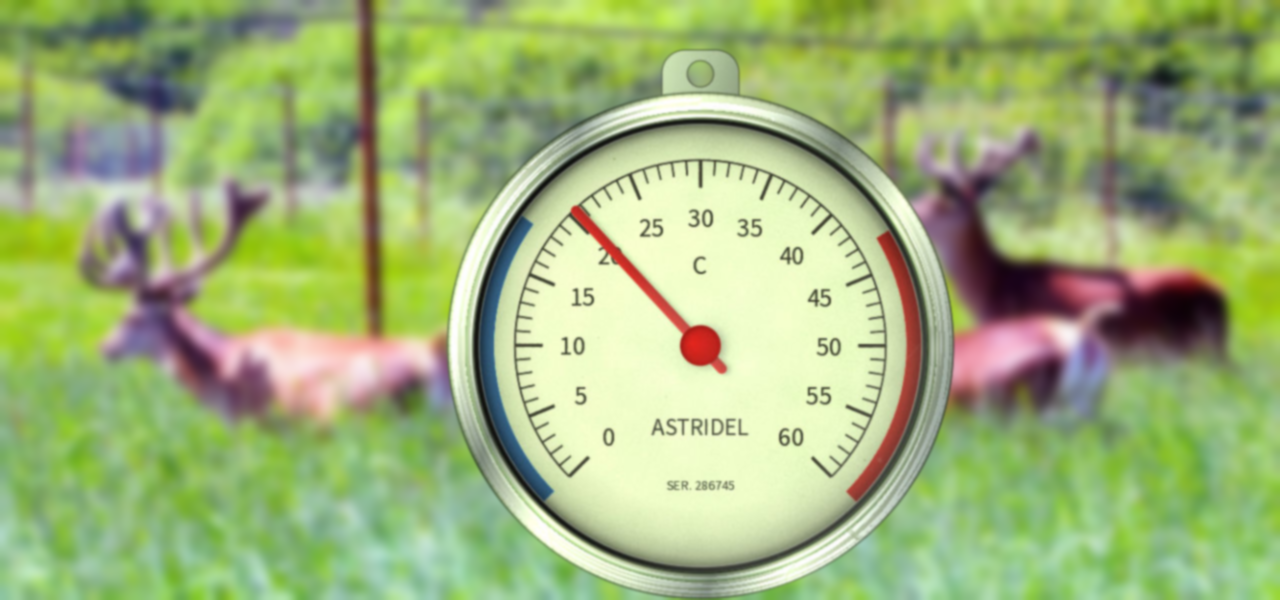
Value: value=20.5 unit=°C
